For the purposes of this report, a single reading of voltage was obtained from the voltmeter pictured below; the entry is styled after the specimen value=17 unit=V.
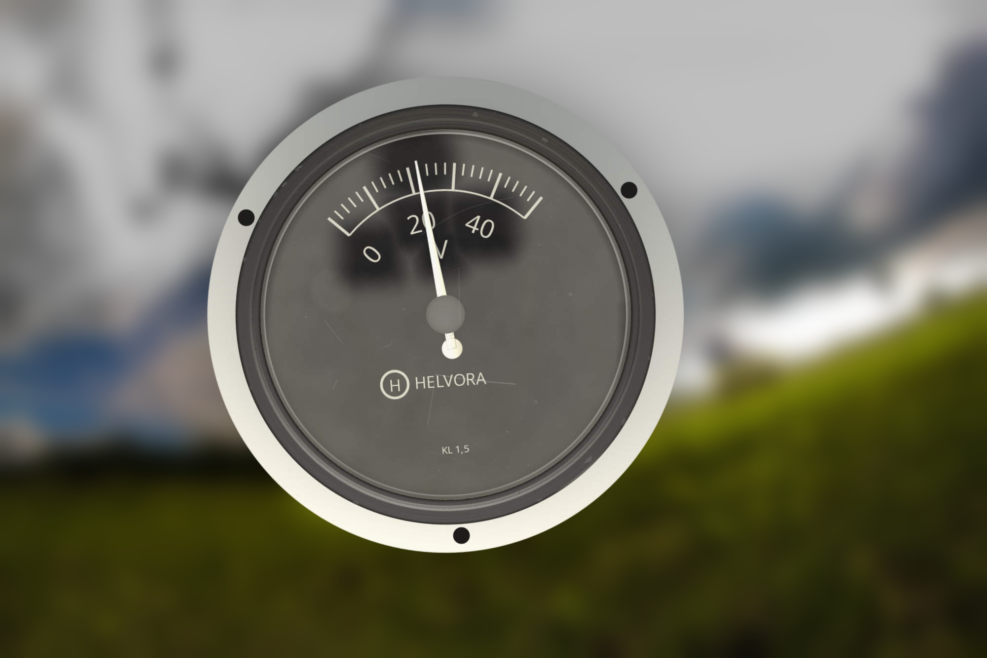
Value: value=22 unit=V
